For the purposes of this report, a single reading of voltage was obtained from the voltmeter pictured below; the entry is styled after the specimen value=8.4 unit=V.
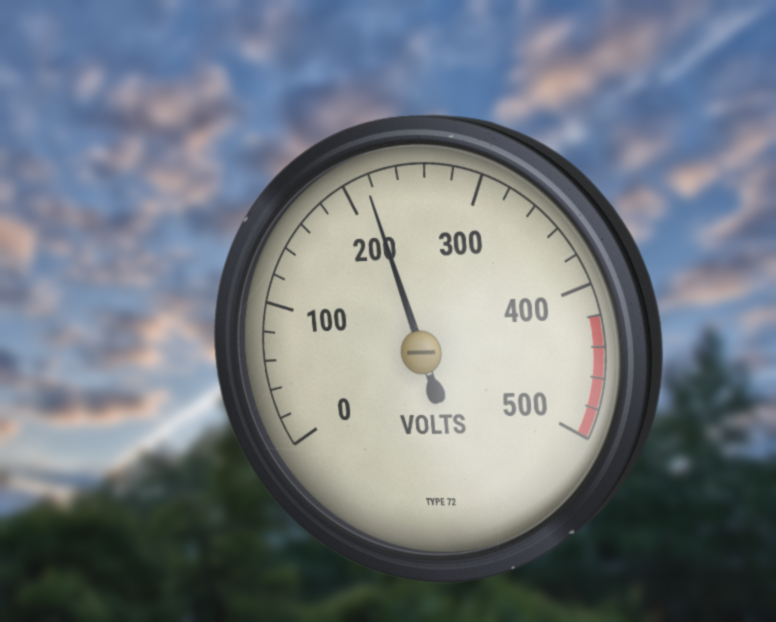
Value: value=220 unit=V
